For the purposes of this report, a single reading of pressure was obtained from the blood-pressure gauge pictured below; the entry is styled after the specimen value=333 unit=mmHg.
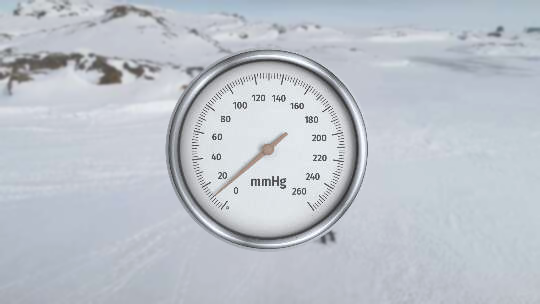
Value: value=10 unit=mmHg
